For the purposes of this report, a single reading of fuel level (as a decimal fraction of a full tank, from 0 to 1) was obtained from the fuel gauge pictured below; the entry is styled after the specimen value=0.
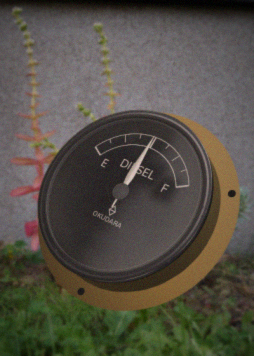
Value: value=0.5
